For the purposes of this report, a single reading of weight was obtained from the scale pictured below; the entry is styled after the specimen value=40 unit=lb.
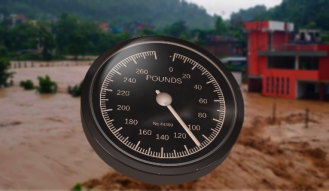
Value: value=110 unit=lb
